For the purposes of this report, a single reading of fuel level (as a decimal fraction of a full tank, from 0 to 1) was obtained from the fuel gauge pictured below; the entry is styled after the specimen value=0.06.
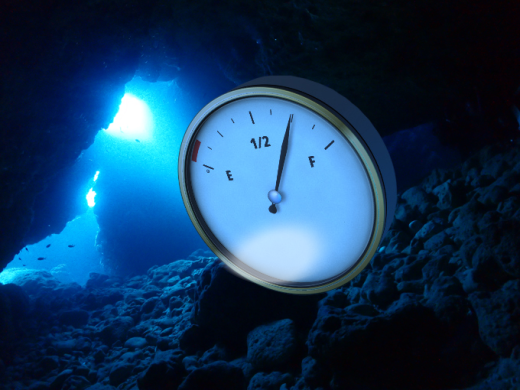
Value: value=0.75
